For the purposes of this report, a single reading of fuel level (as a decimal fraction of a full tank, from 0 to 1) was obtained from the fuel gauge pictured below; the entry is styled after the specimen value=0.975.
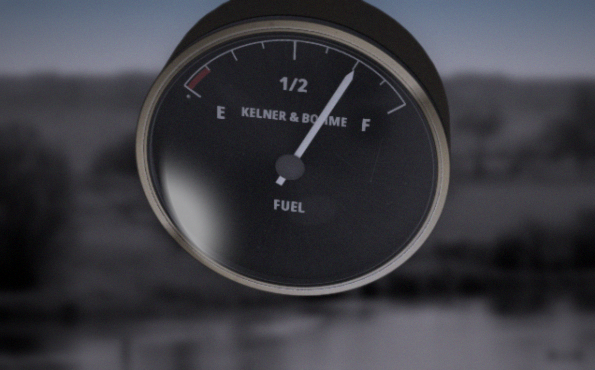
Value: value=0.75
